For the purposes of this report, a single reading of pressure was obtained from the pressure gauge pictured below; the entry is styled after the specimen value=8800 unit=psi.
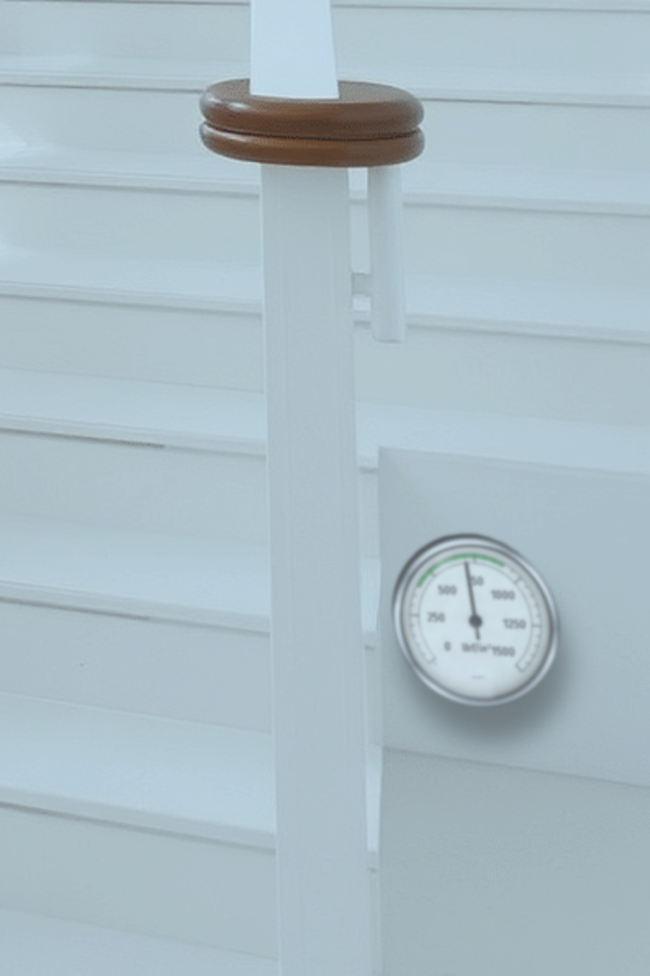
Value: value=700 unit=psi
